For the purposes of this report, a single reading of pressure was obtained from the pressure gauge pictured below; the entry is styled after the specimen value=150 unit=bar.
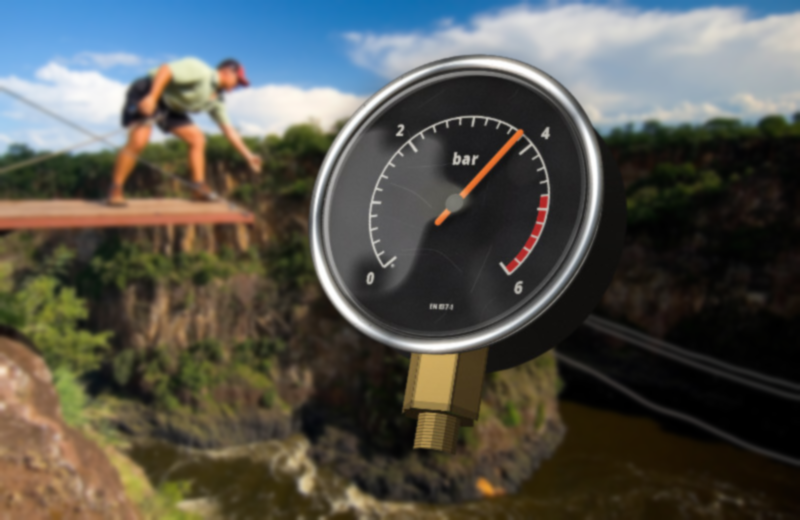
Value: value=3.8 unit=bar
